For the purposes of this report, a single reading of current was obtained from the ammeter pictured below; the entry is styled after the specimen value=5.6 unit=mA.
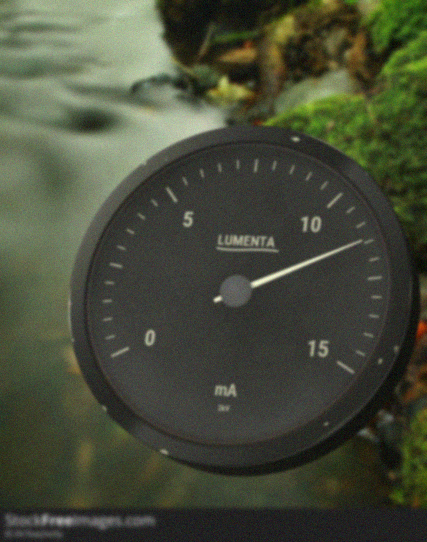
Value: value=11.5 unit=mA
